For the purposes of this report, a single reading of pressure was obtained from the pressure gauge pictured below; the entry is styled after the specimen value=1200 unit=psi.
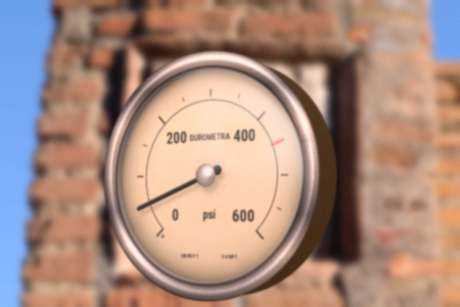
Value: value=50 unit=psi
